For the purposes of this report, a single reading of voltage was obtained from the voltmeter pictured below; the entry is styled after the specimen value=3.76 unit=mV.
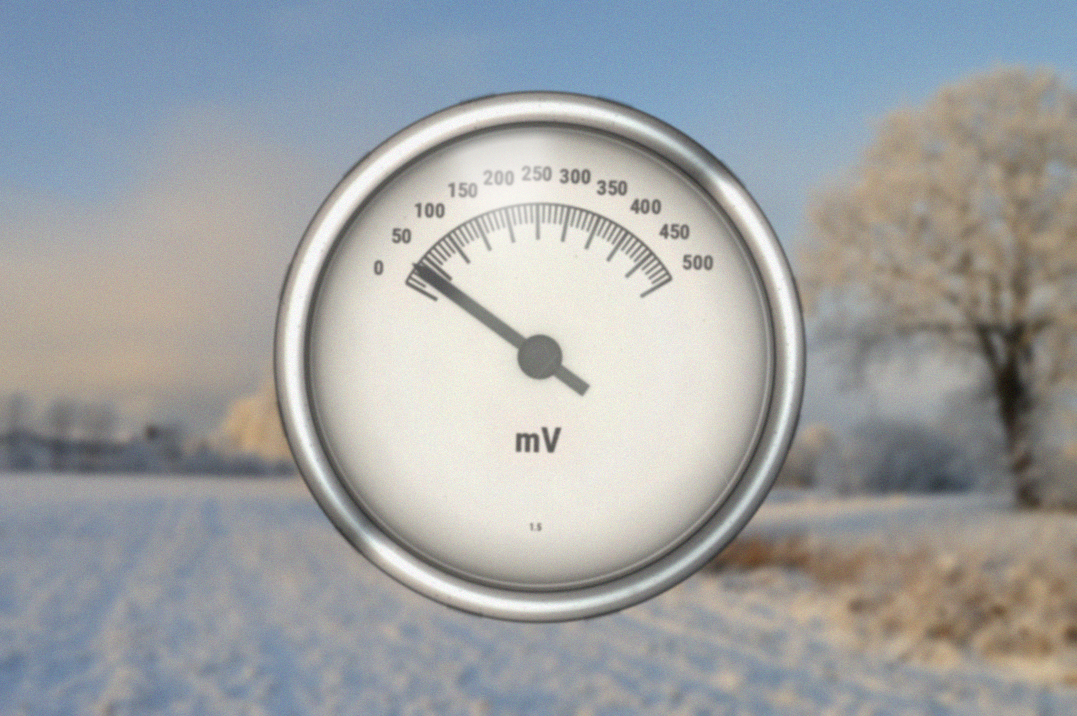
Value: value=30 unit=mV
